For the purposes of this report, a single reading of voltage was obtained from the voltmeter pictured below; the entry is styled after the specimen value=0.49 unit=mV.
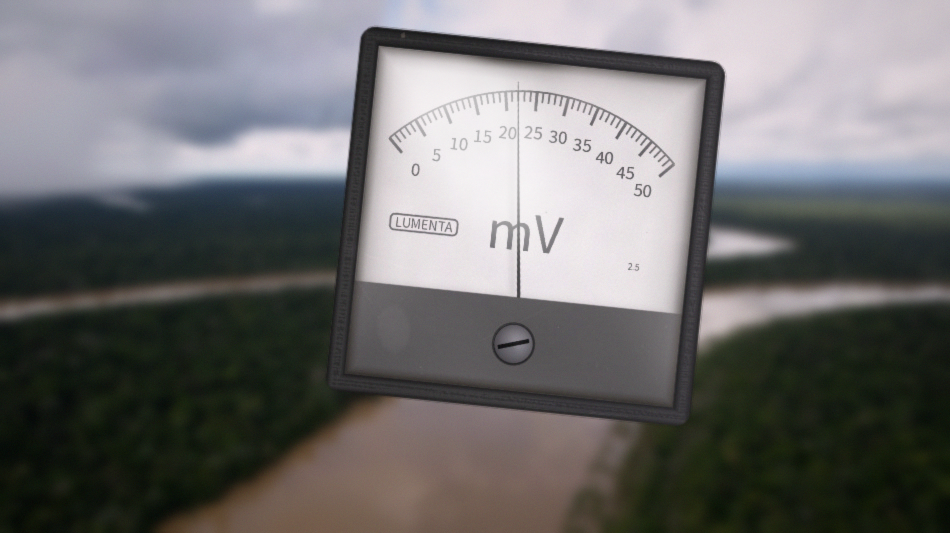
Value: value=22 unit=mV
